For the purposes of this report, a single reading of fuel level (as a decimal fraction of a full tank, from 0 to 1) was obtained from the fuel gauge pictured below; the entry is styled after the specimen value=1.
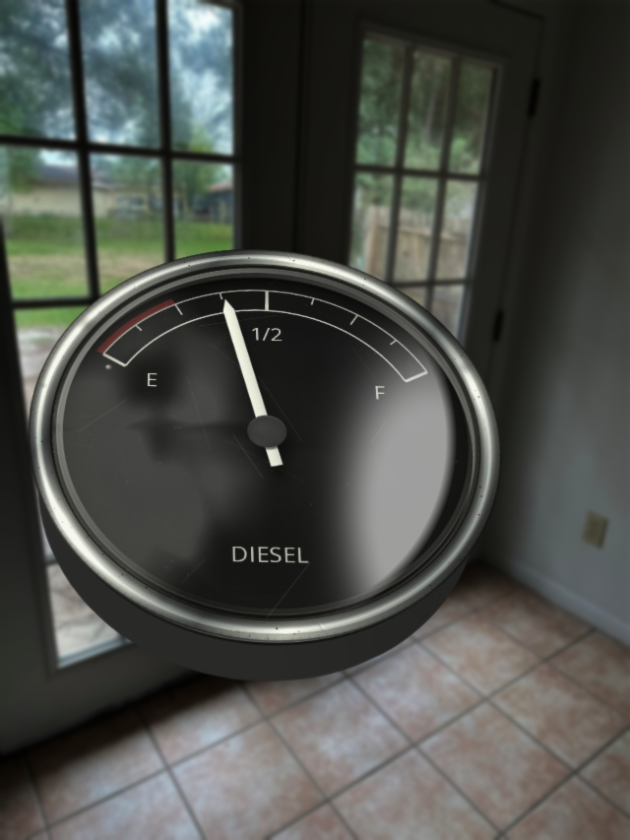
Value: value=0.375
